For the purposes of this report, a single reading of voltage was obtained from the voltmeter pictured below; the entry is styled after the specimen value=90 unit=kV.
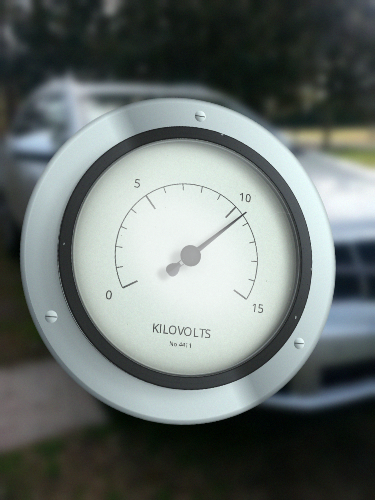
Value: value=10.5 unit=kV
